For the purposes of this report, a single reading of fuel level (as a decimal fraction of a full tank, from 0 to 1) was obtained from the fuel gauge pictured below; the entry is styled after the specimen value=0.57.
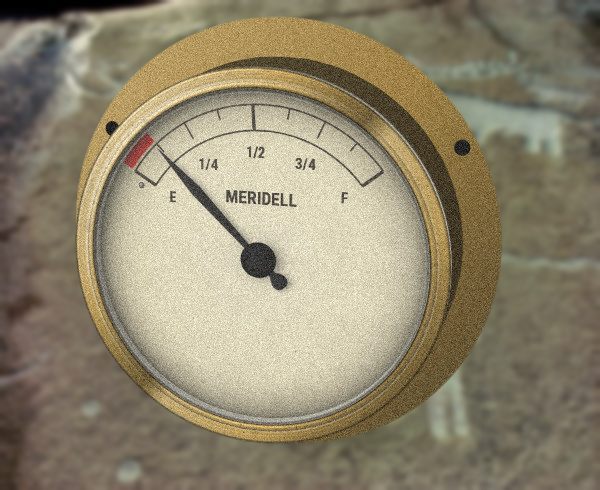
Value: value=0.125
